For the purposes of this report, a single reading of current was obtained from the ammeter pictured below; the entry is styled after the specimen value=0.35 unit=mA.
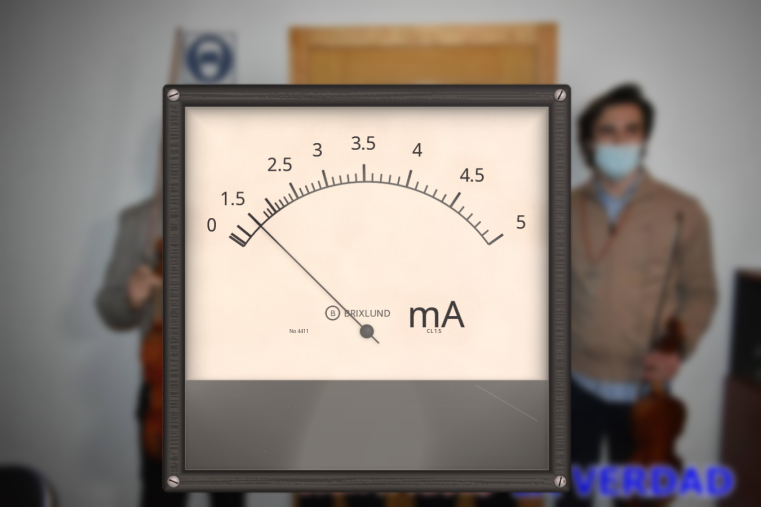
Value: value=1.5 unit=mA
